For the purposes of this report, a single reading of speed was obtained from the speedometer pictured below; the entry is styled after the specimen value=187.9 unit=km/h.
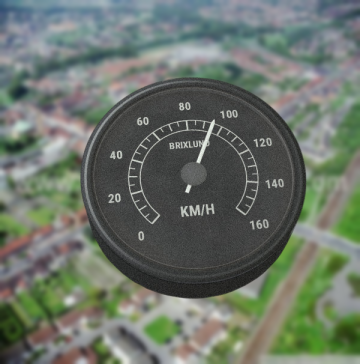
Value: value=95 unit=km/h
